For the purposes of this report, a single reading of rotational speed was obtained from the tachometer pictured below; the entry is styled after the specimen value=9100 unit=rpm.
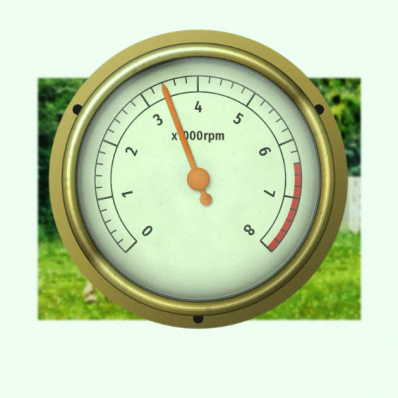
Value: value=3400 unit=rpm
